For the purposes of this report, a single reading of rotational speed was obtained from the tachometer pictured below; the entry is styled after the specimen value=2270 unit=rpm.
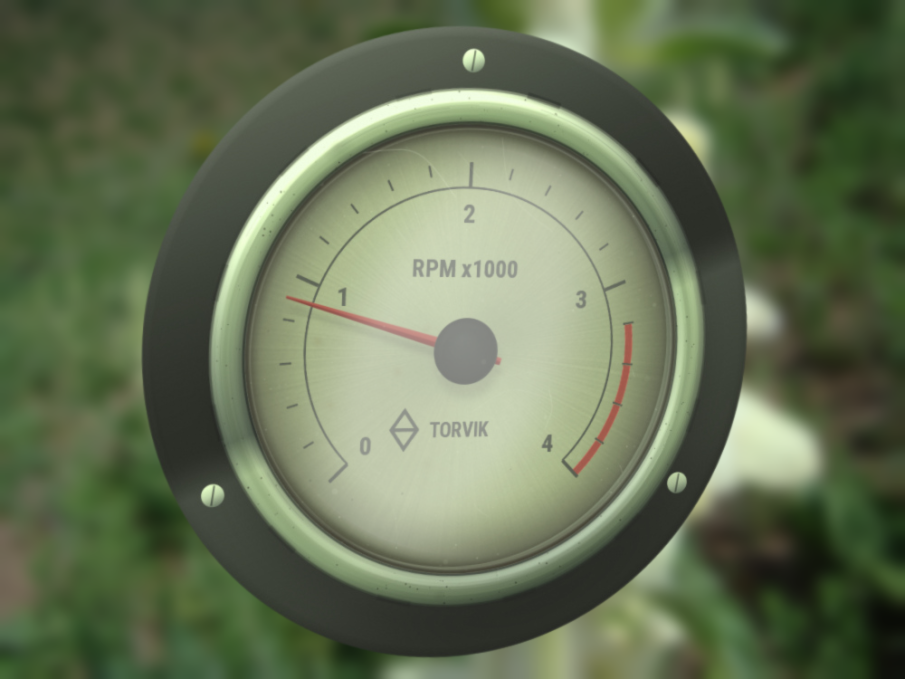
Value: value=900 unit=rpm
